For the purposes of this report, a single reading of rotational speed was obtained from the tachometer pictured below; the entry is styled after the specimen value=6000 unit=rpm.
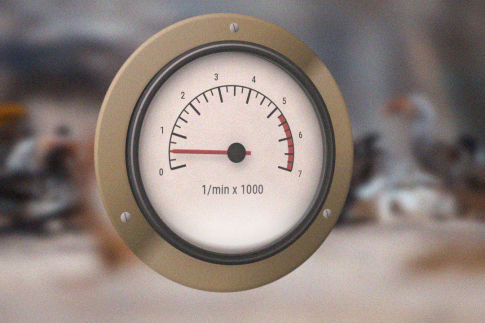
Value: value=500 unit=rpm
